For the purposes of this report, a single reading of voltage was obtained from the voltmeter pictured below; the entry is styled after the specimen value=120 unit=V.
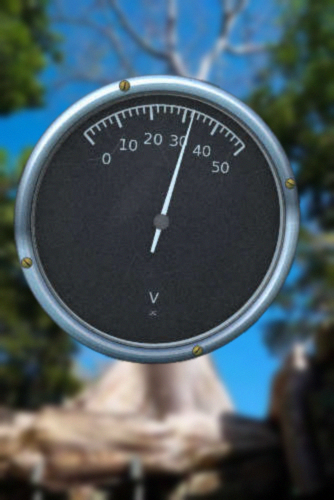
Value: value=32 unit=V
